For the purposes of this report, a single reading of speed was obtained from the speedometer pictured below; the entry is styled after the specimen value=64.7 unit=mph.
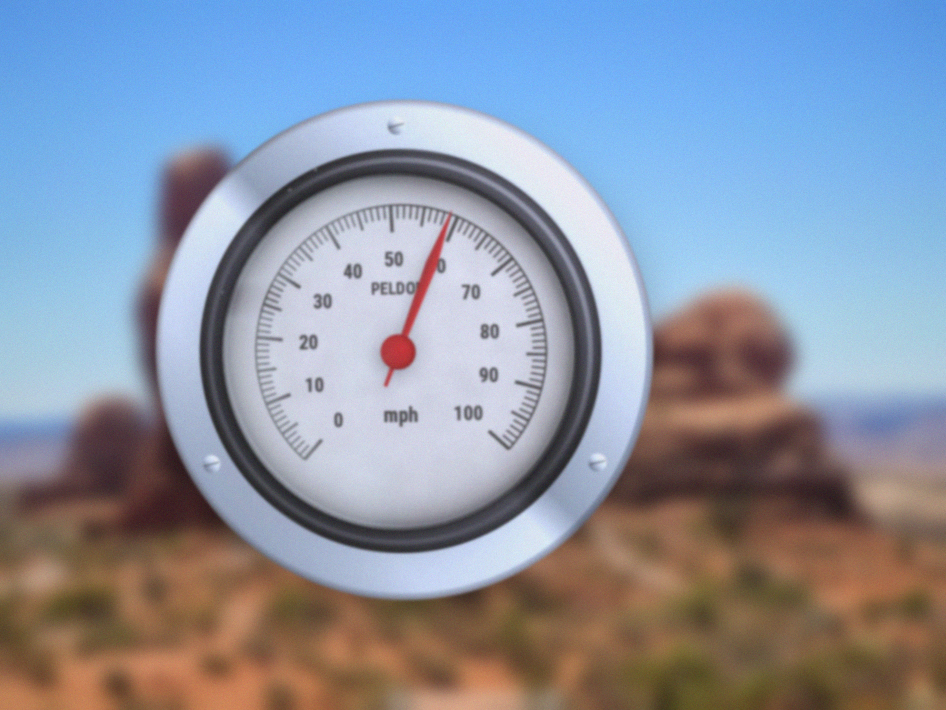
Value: value=59 unit=mph
